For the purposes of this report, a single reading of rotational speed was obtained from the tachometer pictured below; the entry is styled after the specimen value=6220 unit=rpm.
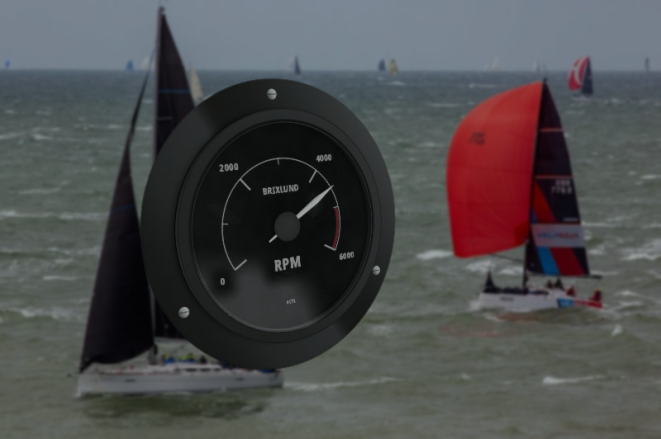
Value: value=4500 unit=rpm
